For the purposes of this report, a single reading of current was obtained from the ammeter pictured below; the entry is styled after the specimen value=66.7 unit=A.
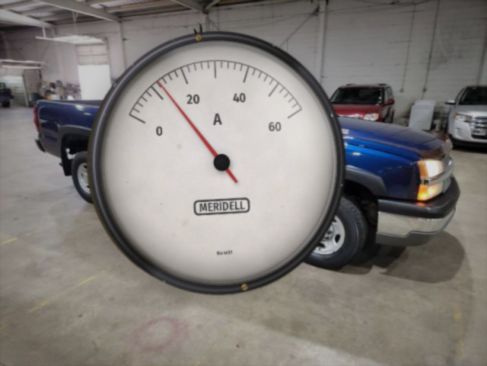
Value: value=12 unit=A
